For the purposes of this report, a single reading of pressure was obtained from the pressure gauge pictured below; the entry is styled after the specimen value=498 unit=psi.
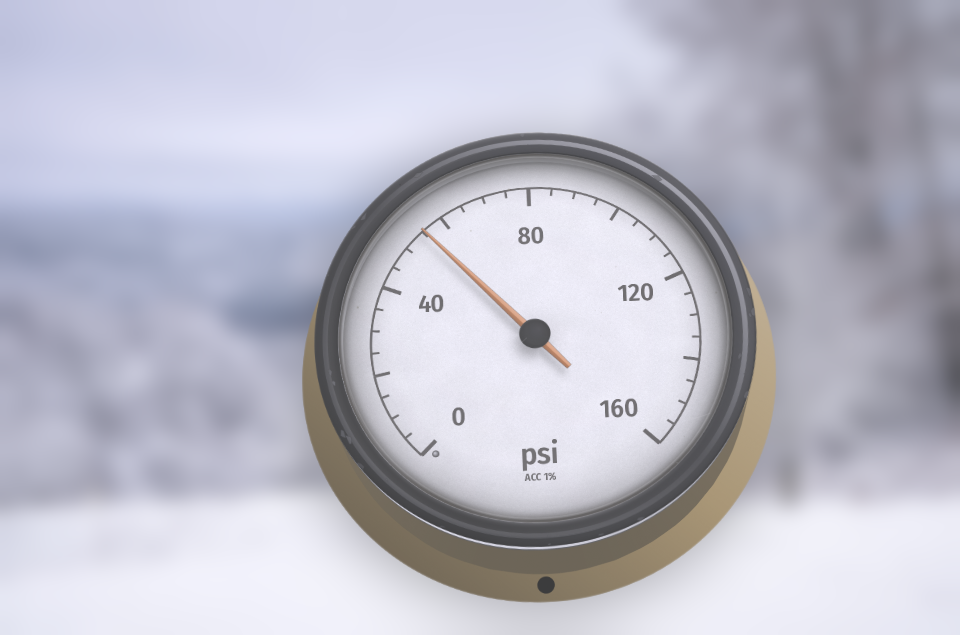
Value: value=55 unit=psi
